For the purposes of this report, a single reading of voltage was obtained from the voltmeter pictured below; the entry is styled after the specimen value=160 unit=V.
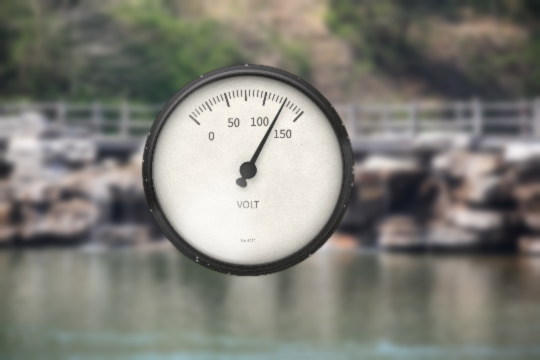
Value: value=125 unit=V
